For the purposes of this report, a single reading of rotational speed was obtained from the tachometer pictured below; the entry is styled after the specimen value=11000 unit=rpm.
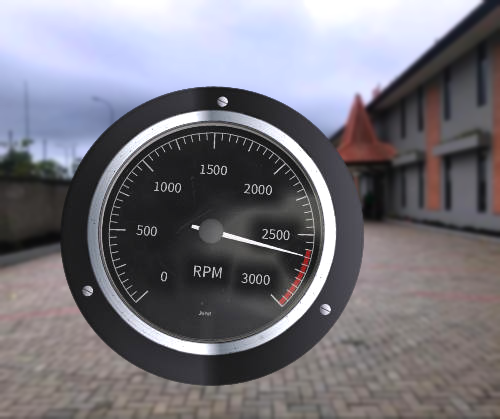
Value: value=2650 unit=rpm
